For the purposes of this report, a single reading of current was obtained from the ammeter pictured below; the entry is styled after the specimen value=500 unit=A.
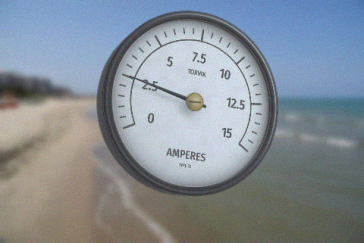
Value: value=2.5 unit=A
